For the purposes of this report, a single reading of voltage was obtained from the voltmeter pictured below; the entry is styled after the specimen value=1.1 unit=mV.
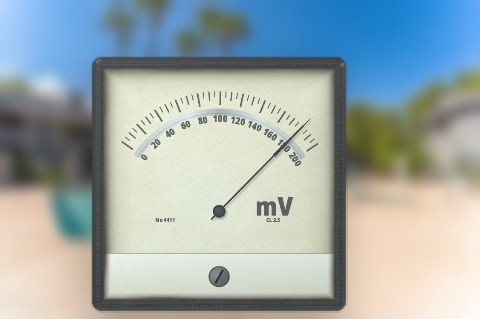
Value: value=180 unit=mV
